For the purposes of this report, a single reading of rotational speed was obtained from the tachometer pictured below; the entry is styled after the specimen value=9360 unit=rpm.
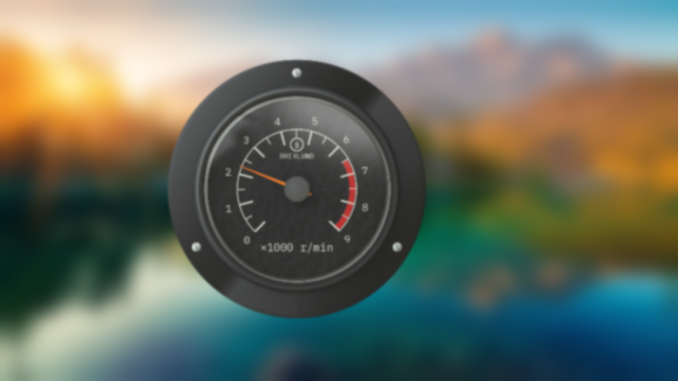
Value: value=2250 unit=rpm
